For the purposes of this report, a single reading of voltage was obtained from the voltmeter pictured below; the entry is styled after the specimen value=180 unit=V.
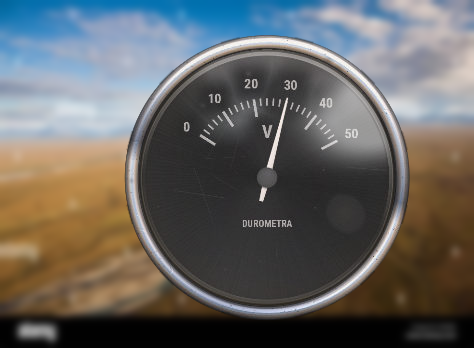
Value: value=30 unit=V
